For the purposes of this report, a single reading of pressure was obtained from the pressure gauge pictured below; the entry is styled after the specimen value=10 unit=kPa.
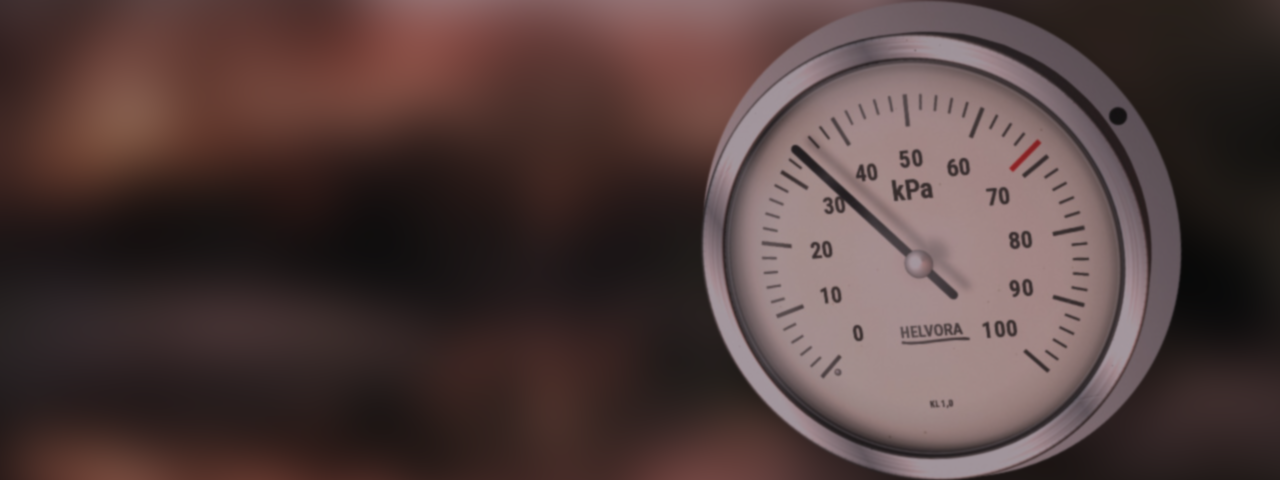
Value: value=34 unit=kPa
